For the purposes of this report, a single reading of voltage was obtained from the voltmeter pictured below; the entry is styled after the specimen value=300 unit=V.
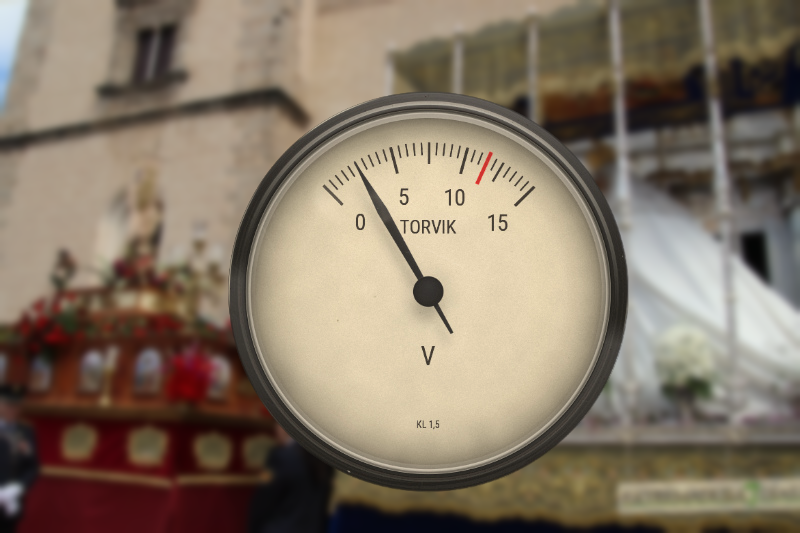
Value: value=2.5 unit=V
